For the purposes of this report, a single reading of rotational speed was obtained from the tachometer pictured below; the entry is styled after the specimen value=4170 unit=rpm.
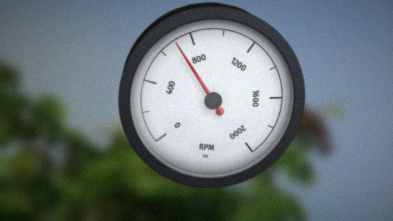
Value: value=700 unit=rpm
